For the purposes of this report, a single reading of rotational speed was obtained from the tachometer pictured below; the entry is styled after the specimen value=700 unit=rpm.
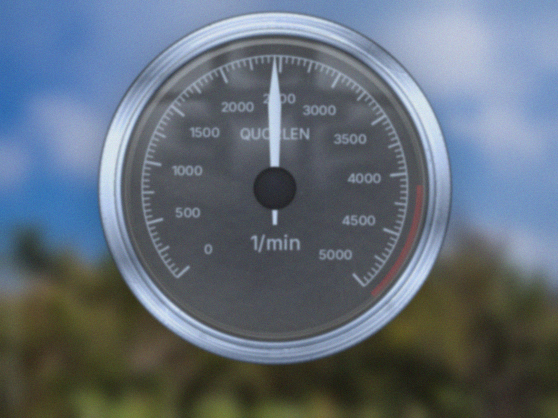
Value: value=2450 unit=rpm
